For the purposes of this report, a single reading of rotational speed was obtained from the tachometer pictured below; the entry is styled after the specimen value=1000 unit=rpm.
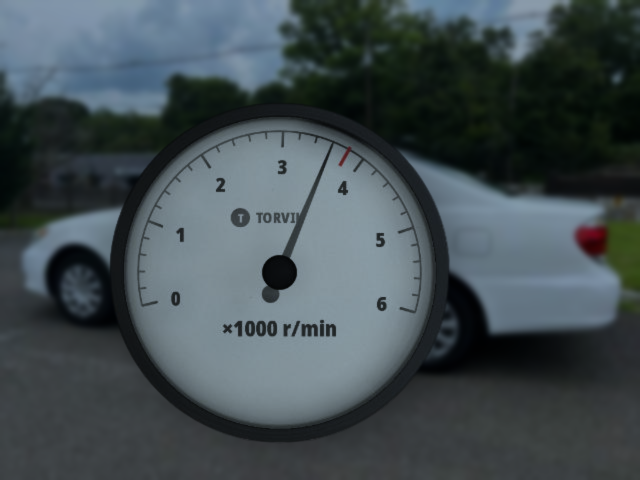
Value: value=3600 unit=rpm
